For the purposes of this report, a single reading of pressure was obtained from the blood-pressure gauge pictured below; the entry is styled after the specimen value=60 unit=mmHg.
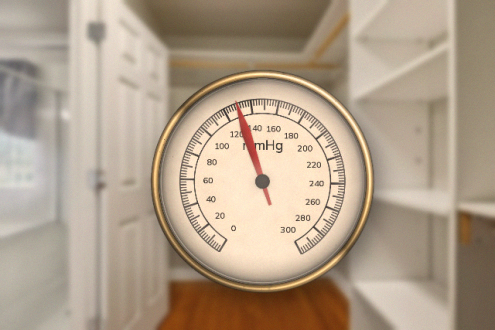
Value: value=130 unit=mmHg
